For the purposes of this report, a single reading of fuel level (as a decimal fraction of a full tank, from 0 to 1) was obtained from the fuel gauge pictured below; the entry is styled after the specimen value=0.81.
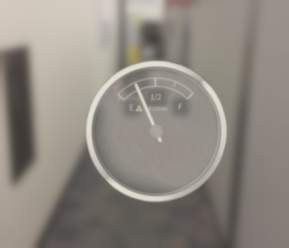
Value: value=0.25
